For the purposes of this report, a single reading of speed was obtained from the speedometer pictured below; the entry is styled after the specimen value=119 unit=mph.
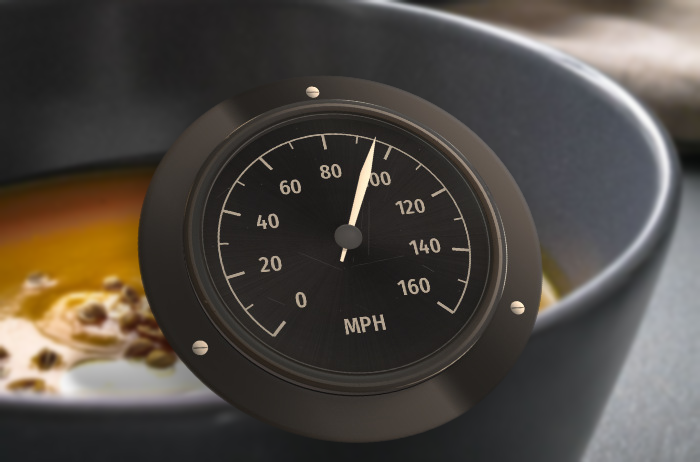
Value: value=95 unit=mph
